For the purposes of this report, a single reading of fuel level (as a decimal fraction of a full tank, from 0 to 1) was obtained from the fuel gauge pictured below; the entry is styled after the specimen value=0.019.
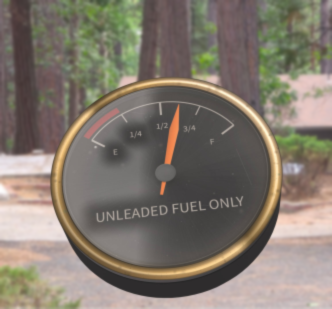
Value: value=0.625
